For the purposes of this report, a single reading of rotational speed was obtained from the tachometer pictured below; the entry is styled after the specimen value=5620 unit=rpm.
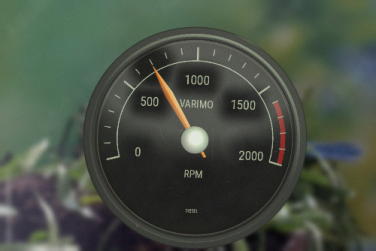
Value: value=700 unit=rpm
